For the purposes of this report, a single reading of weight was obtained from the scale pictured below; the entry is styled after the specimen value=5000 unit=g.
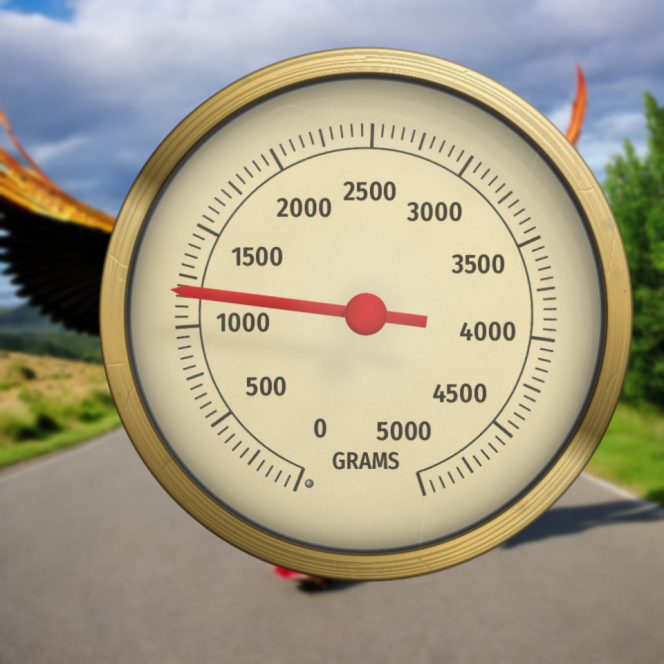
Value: value=1175 unit=g
